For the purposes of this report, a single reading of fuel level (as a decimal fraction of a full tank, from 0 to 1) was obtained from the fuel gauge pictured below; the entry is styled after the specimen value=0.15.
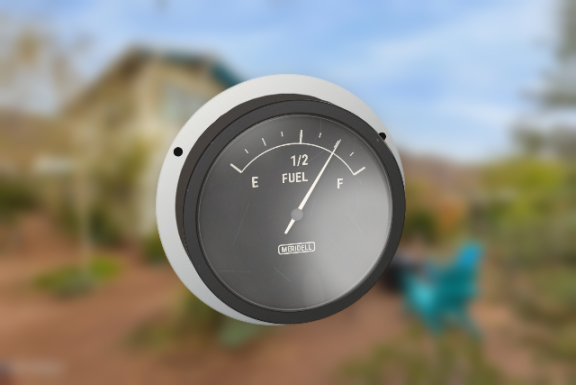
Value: value=0.75
